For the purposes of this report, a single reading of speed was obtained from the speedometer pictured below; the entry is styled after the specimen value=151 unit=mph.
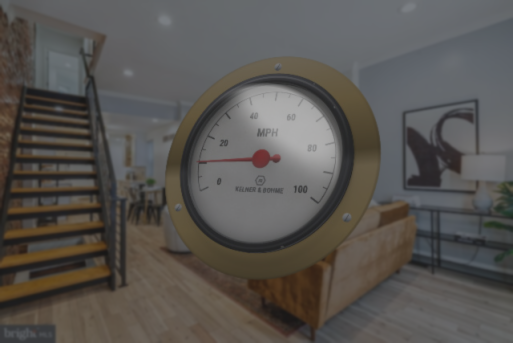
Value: value=10 unit=mph
